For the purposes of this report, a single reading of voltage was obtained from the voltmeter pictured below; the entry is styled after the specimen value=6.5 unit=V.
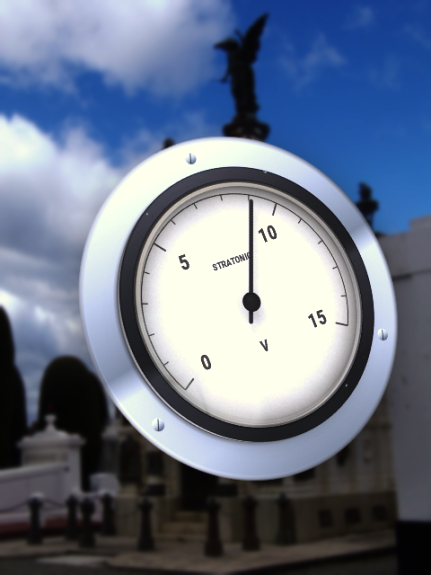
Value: value=9 unit=V
